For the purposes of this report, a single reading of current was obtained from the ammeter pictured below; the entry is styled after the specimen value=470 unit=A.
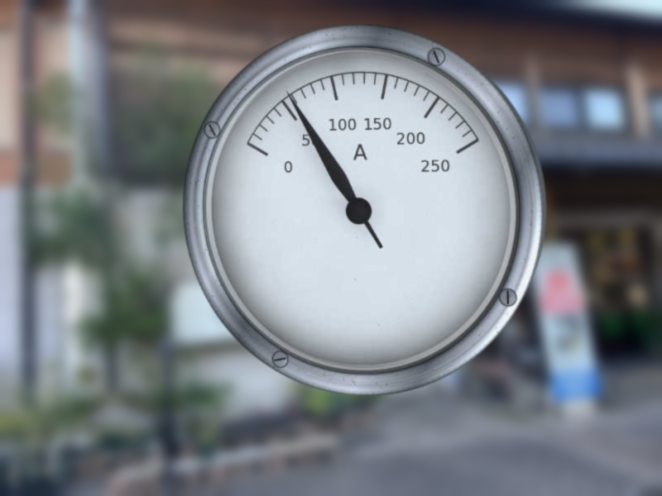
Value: value=60 unit=A
